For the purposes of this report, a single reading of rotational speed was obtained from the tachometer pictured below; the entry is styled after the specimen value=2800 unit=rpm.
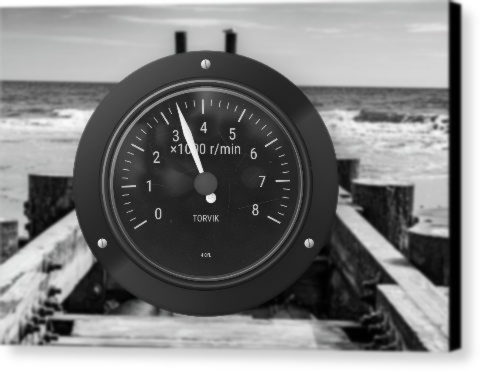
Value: value=3400 unit=rpm
